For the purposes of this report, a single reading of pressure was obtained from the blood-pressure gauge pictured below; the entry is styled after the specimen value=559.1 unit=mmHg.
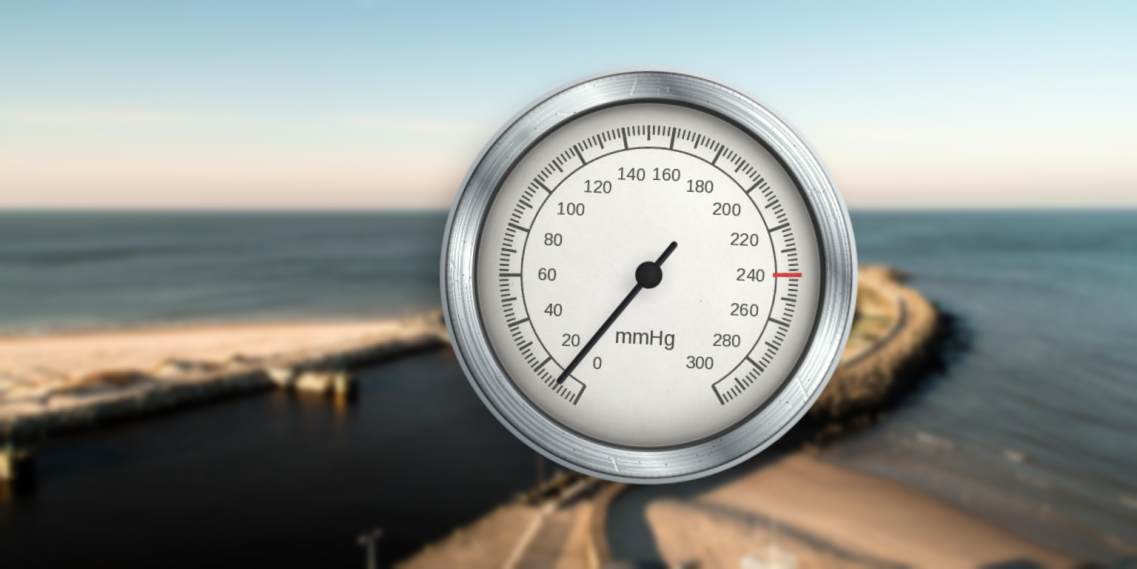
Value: value=10 unit=mmHg
